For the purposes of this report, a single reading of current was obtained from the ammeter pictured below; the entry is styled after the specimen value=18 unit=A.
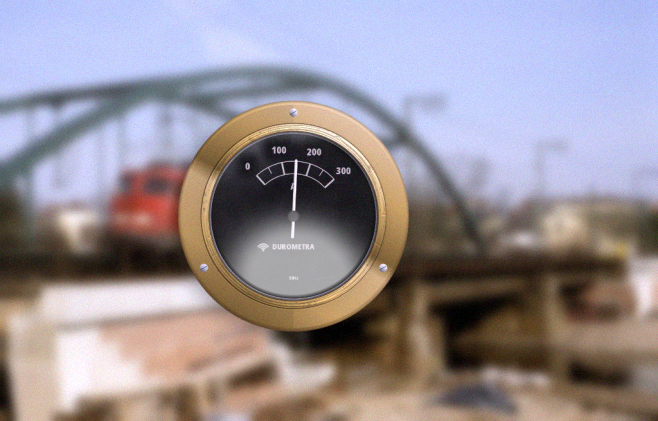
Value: value=150 unit=A
